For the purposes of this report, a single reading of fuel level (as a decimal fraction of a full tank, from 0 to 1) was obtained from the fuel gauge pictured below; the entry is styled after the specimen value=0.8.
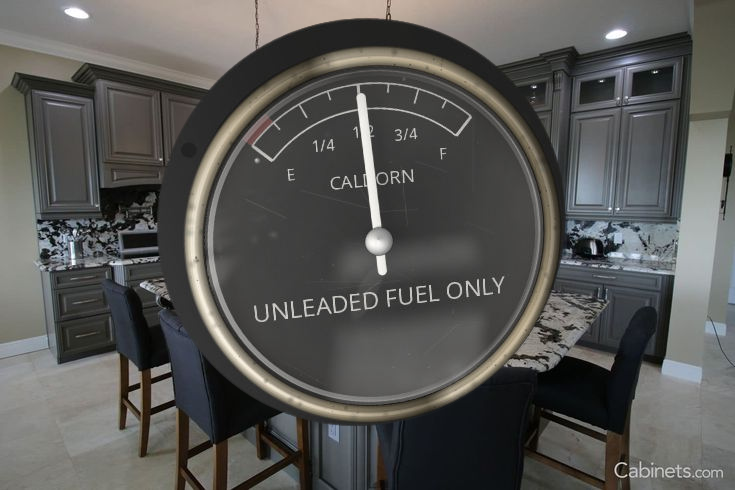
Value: value=0.5
